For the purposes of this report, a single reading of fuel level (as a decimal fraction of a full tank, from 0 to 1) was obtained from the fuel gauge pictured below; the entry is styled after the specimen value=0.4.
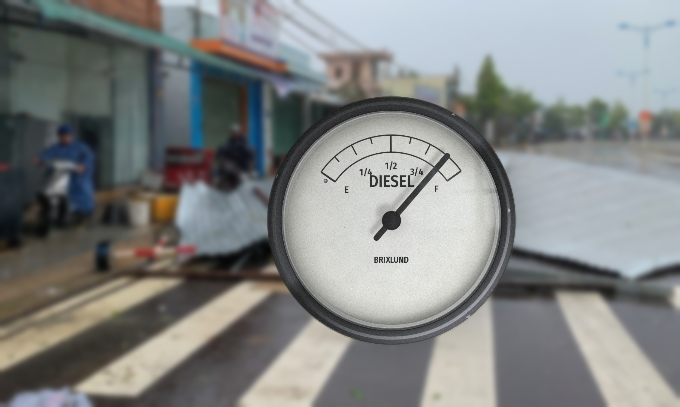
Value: value=0.875
